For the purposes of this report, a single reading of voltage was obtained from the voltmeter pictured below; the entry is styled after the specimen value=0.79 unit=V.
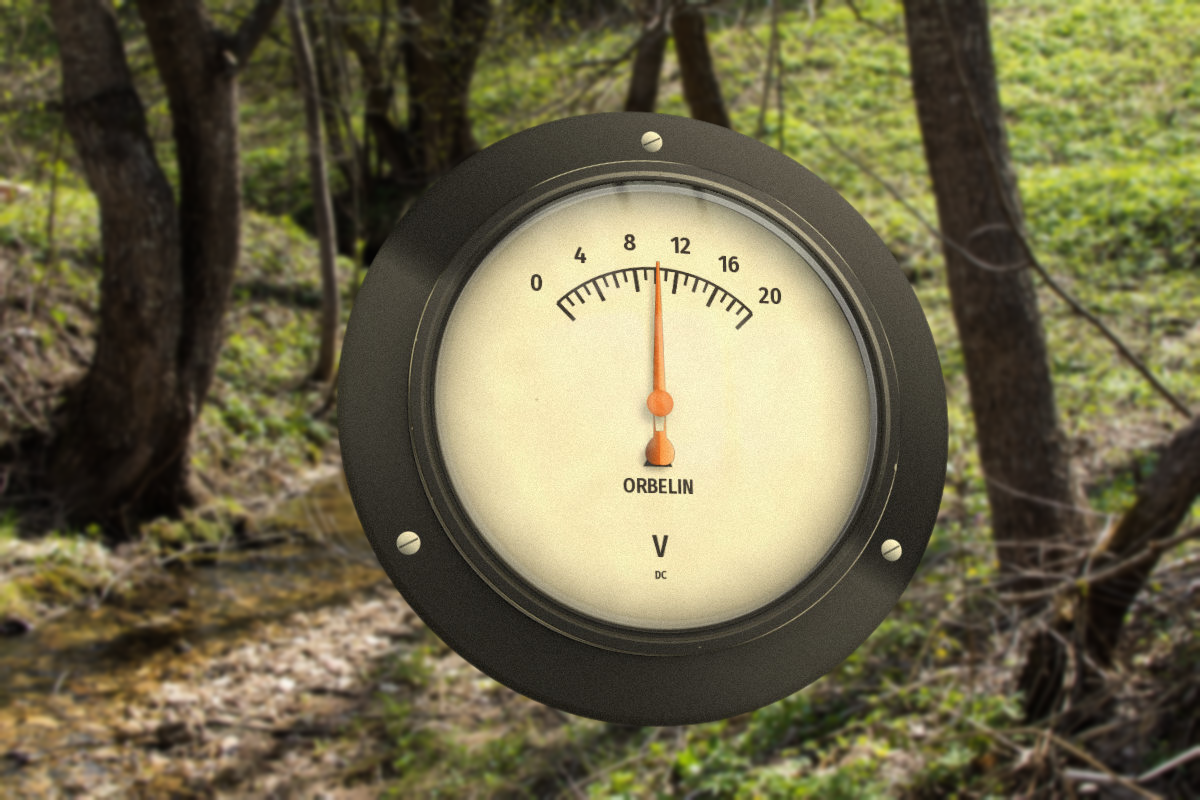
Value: value=10 unit=V
